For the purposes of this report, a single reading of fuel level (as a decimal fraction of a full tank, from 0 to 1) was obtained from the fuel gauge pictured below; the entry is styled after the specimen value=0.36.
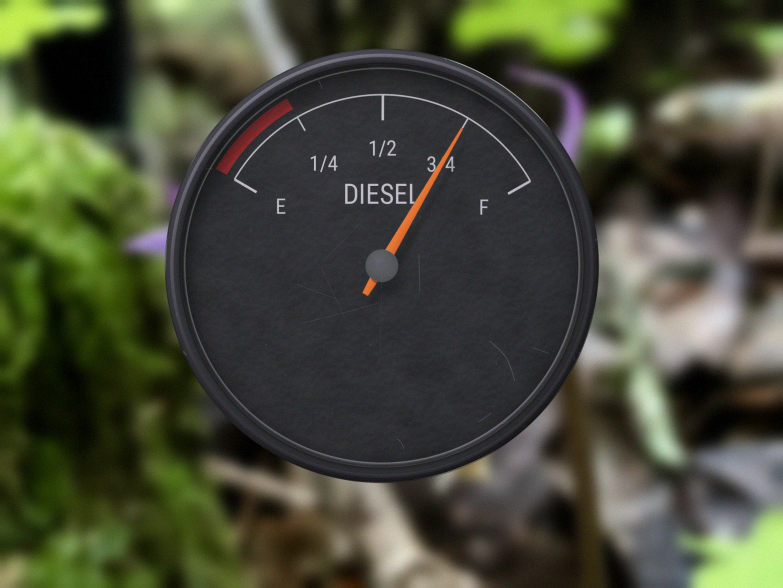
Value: value=0.75
